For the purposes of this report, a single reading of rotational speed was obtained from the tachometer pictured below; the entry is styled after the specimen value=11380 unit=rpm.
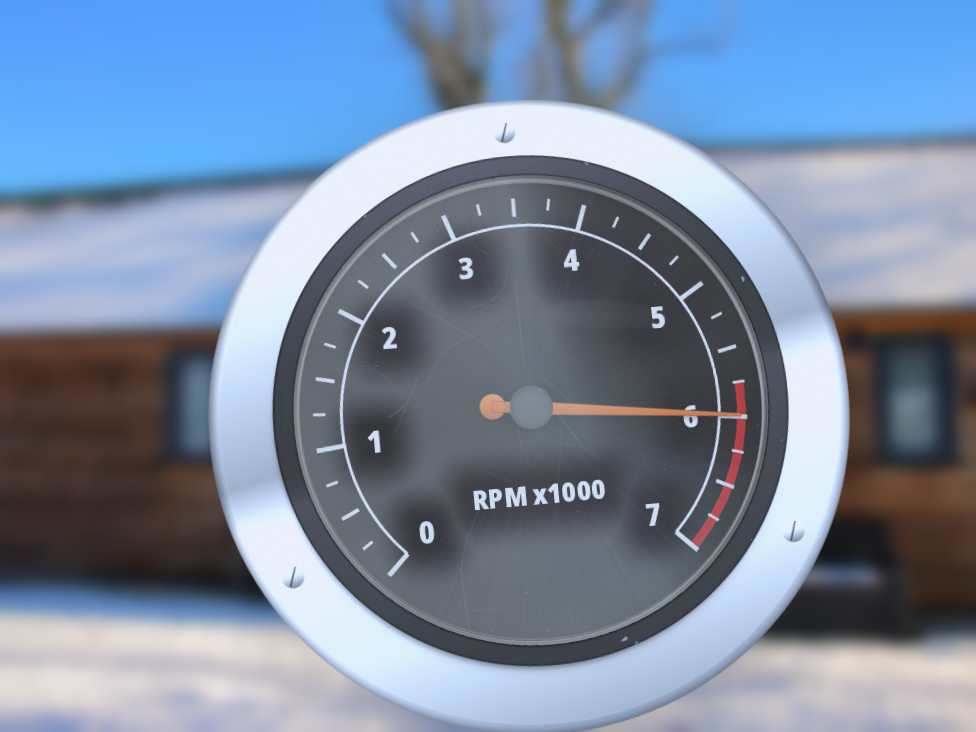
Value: value=6000 unit=rpm
